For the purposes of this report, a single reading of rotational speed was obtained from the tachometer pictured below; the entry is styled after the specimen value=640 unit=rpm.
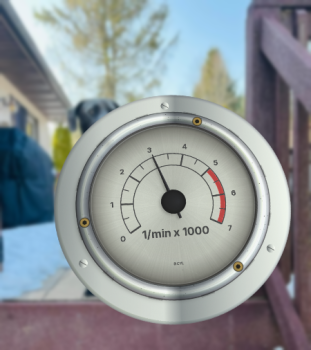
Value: value=3000 unit=rpm
